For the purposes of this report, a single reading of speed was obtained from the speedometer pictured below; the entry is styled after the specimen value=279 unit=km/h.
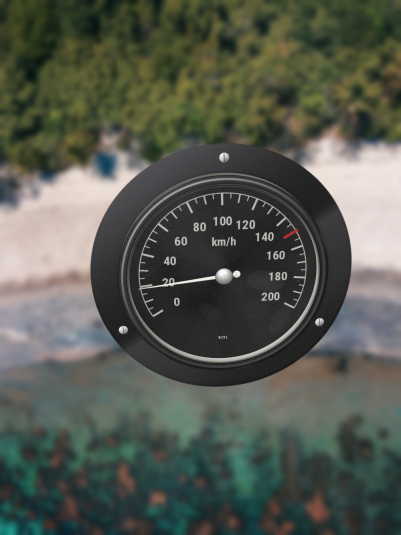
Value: value=20 unit=km/h
